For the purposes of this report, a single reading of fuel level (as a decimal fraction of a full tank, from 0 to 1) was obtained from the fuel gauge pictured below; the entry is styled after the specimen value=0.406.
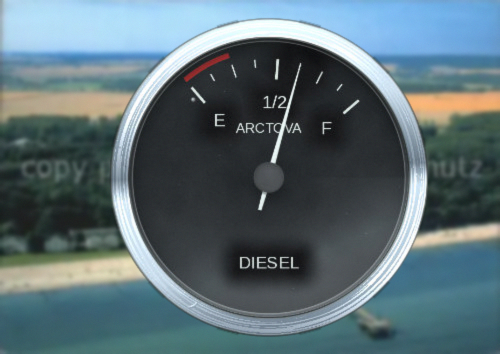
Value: value=0.625
